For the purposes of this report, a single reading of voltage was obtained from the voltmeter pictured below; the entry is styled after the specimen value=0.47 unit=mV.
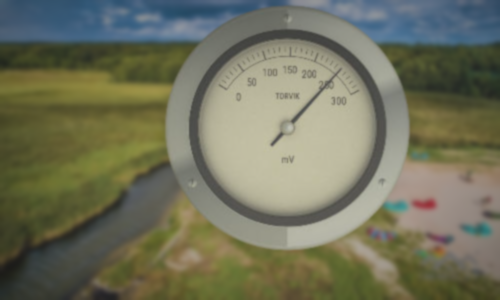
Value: value=250 unit=mV
